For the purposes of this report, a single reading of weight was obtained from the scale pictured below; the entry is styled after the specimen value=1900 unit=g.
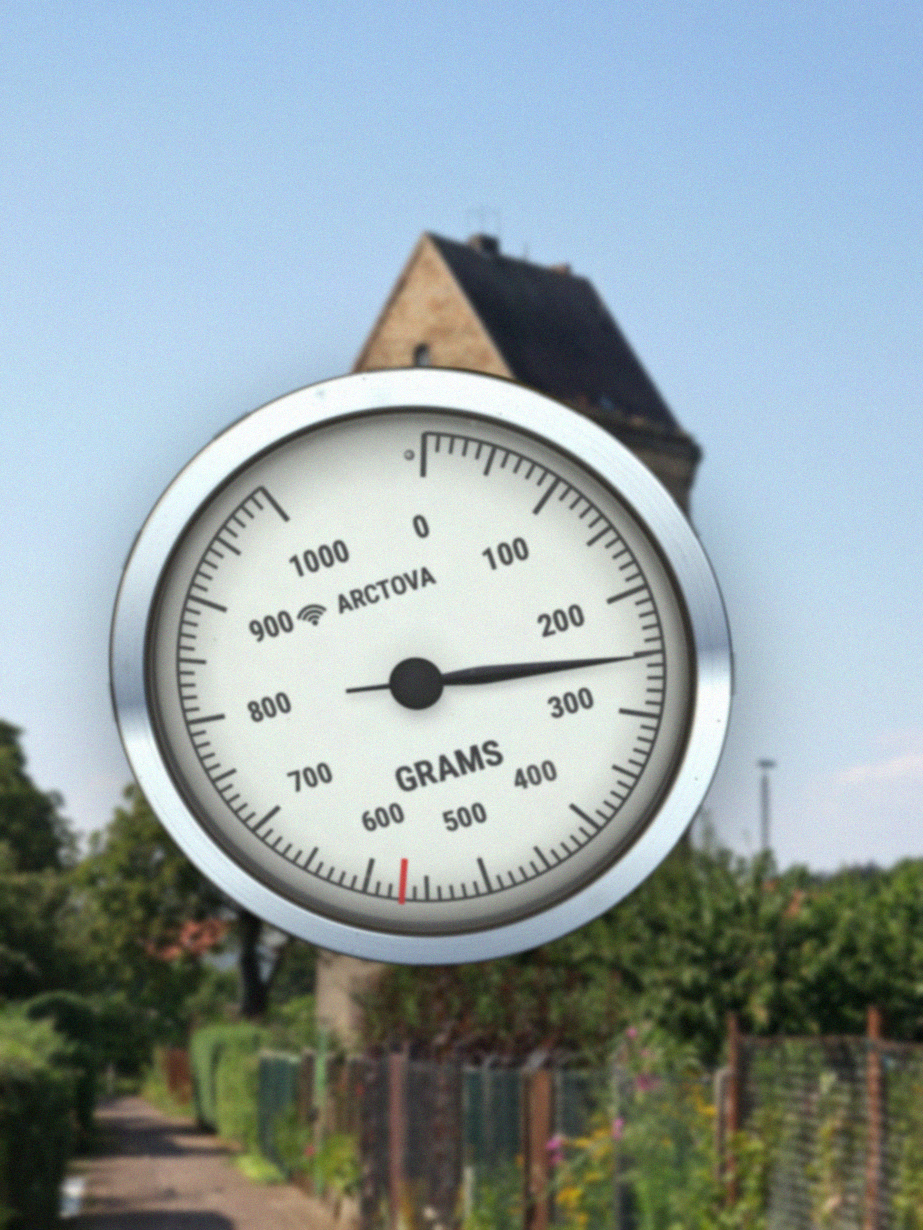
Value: value=250 unit=g
